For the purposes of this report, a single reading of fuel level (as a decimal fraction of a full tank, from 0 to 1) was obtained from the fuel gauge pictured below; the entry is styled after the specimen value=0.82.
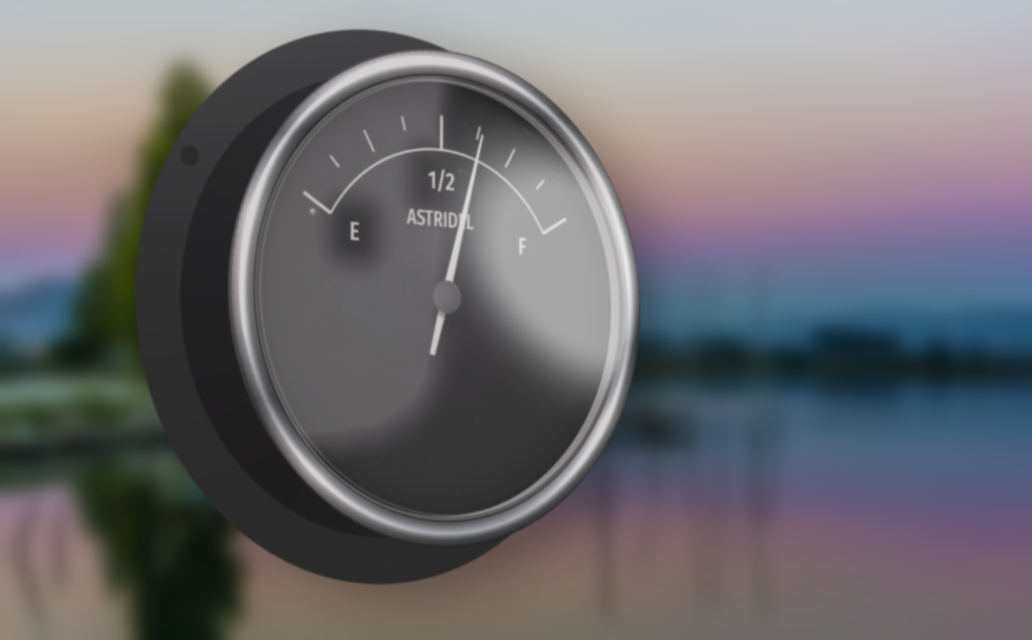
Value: value=0.625
